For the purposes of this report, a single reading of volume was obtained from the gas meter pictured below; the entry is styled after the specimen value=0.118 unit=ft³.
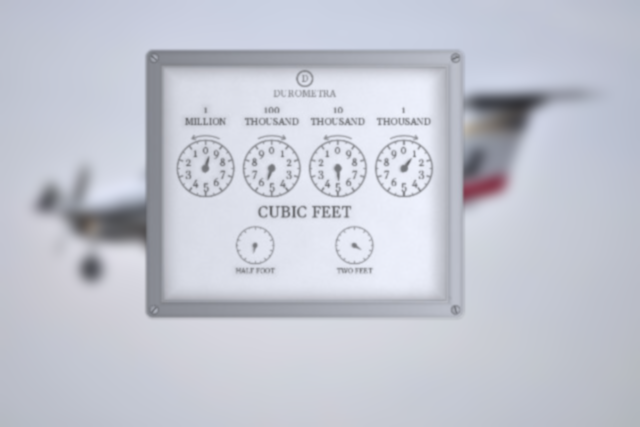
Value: value=955100 unit=ft³
